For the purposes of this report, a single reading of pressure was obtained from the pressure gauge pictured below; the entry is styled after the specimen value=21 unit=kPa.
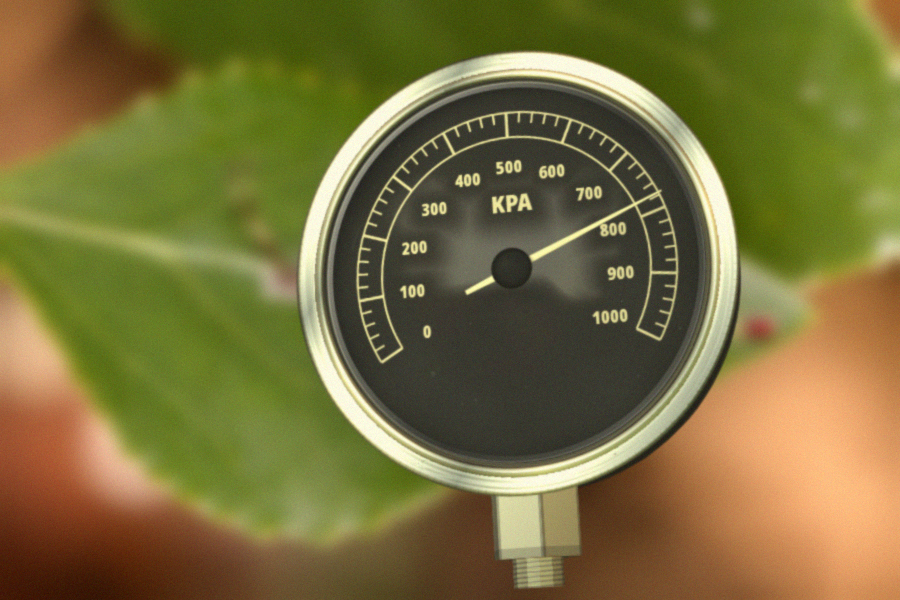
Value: value=780 unit=kPa
